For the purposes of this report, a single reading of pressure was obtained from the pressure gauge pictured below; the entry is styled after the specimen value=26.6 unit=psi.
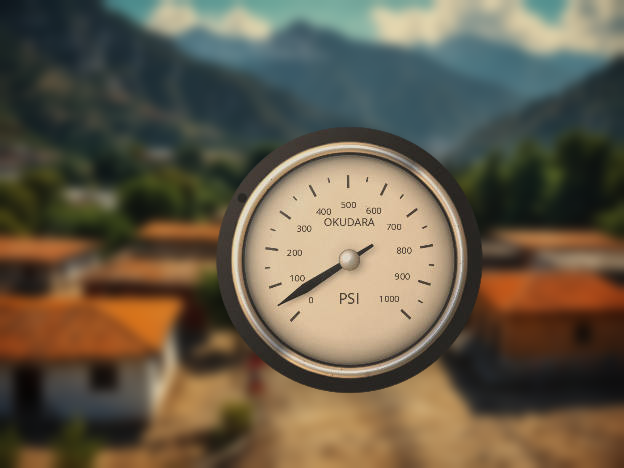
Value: value=50 unit=psi
